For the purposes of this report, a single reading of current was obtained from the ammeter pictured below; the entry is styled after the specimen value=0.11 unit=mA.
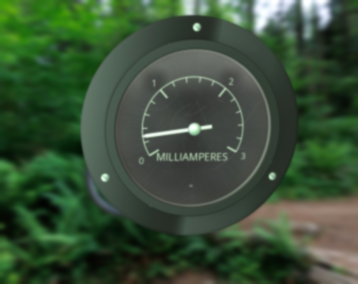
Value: value=0.3 unit=mA
